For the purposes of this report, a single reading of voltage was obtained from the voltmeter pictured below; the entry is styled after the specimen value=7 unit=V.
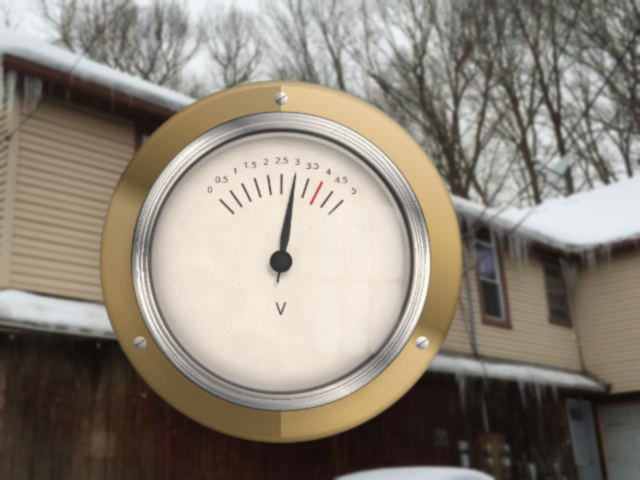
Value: value=3 unit=V
